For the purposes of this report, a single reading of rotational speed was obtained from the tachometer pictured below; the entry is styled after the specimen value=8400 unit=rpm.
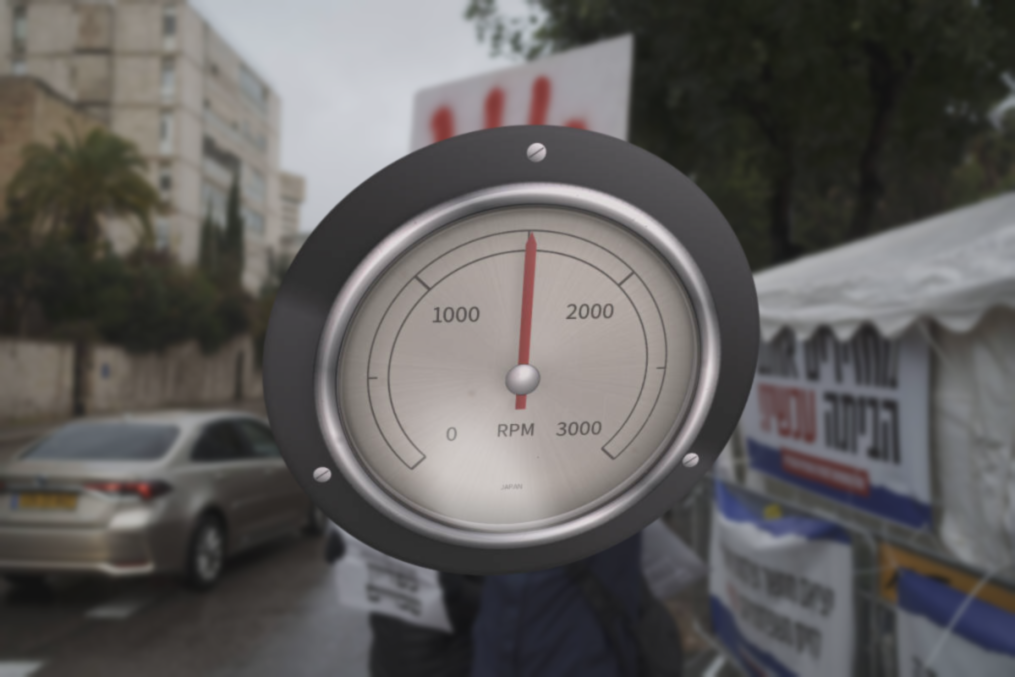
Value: value=1500 unit=rpm
